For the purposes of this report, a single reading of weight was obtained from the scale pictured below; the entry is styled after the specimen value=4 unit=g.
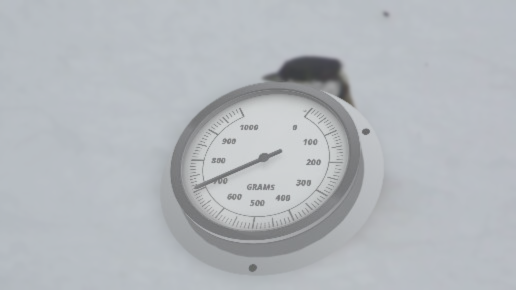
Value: value=700 unit=g
